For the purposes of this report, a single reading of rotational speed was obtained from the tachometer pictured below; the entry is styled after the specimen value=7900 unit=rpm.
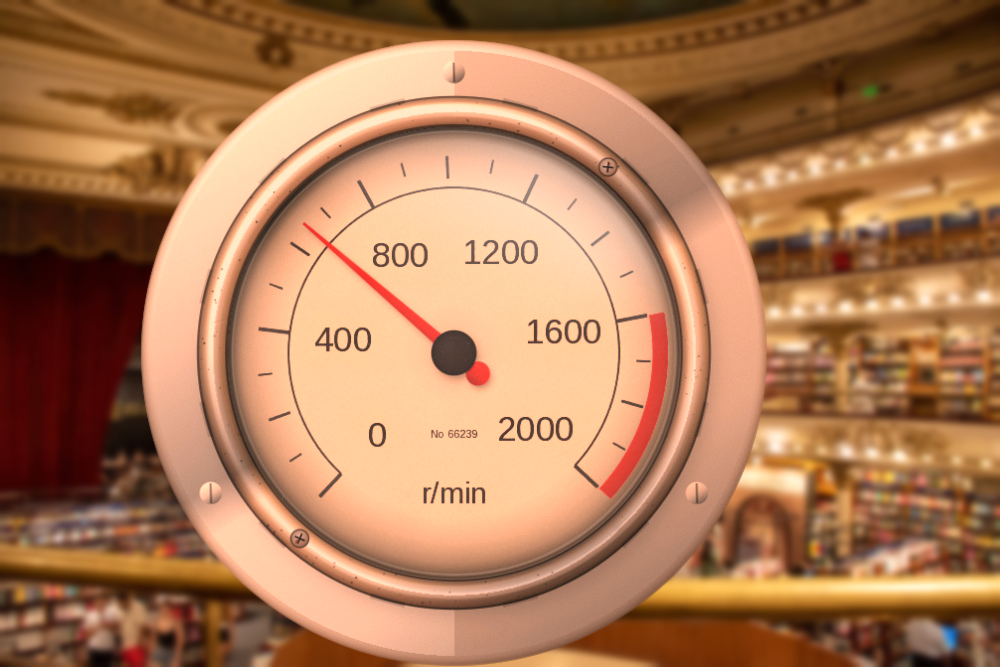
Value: value=650 unit=rpm
